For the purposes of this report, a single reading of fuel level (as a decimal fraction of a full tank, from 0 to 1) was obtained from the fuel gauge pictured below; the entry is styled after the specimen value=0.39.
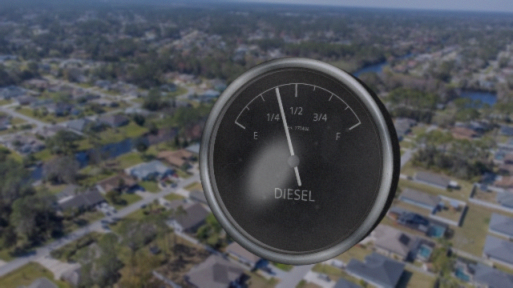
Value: value=0.375
